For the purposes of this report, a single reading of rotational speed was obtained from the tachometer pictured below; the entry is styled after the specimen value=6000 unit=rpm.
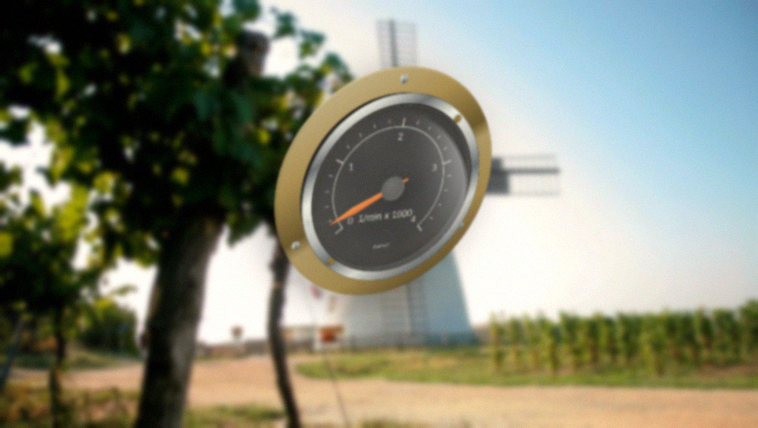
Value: value=200 unit=rpm
